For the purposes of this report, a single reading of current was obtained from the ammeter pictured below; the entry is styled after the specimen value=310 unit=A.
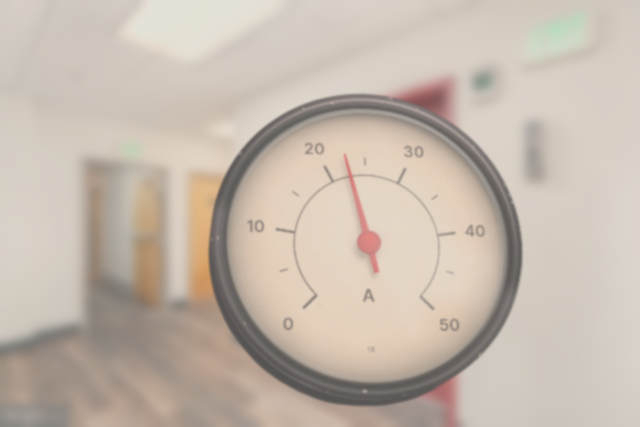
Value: value=22.5 unit=A
